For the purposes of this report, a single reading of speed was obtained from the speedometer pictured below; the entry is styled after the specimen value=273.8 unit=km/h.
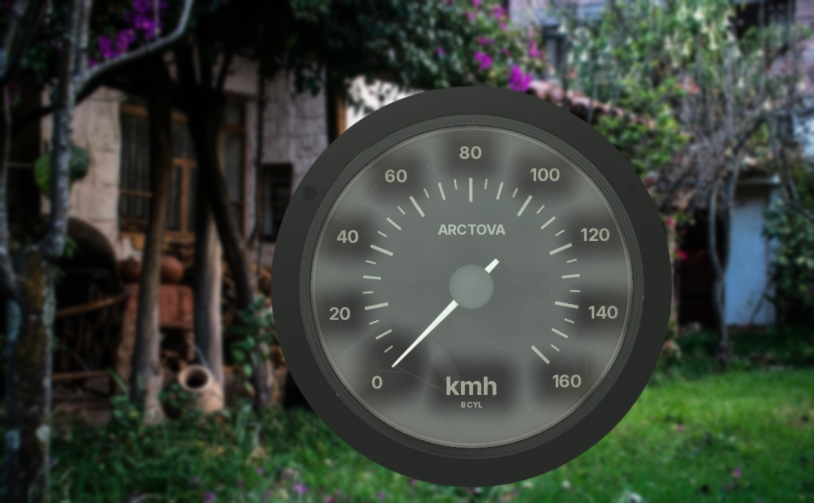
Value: value=0 unit=km/h
